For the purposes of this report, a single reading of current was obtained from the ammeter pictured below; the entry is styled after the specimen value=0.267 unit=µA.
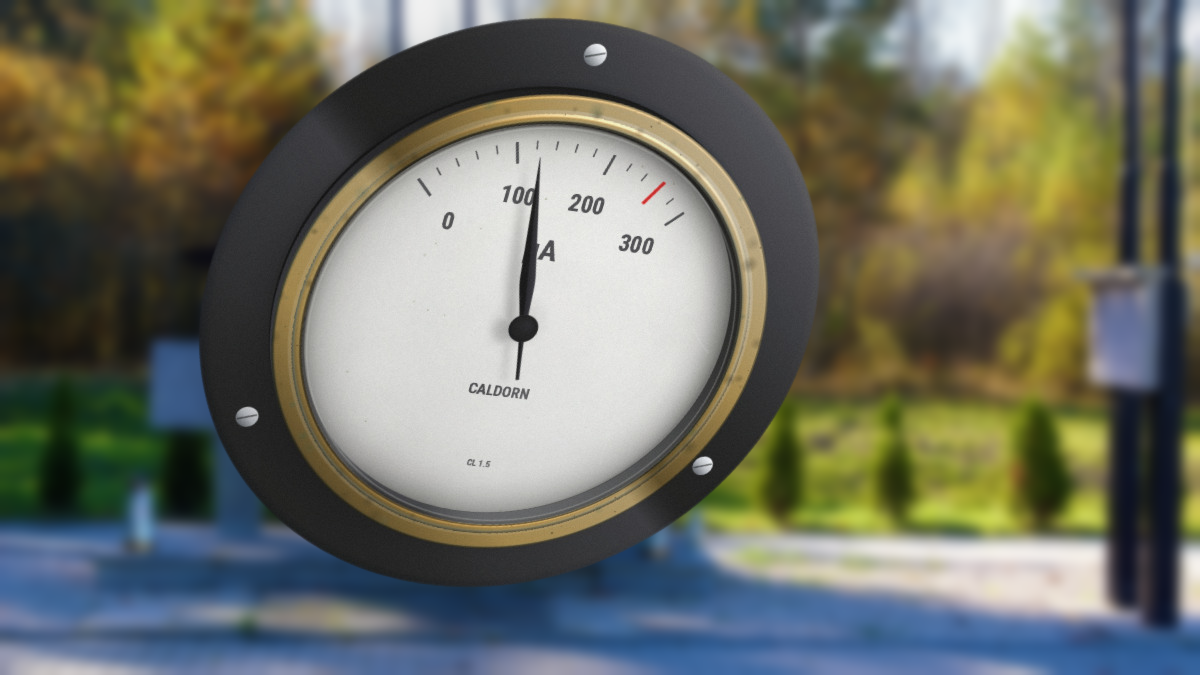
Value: value=120 unit=µA
